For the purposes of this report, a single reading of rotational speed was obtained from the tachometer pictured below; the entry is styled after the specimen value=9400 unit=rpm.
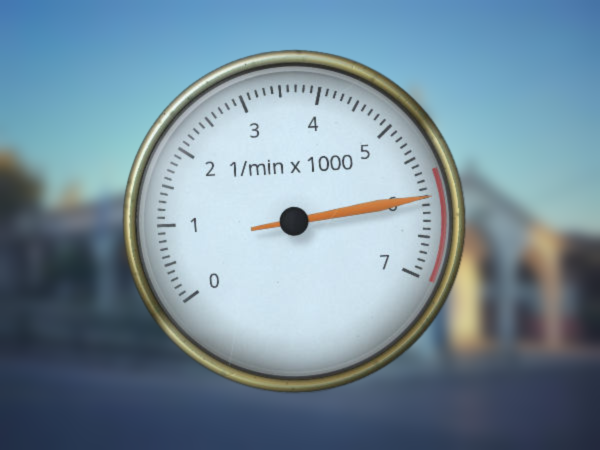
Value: value=6000 unit=rpm
